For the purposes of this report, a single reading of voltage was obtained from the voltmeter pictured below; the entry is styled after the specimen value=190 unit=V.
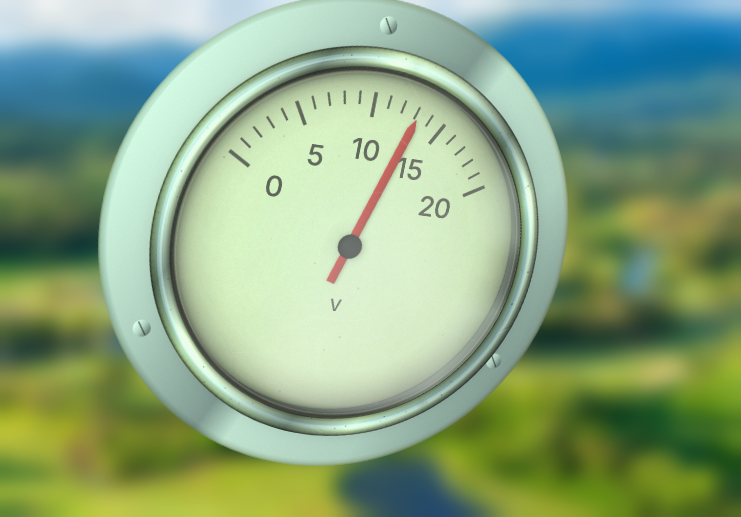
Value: value=13 unit=V
